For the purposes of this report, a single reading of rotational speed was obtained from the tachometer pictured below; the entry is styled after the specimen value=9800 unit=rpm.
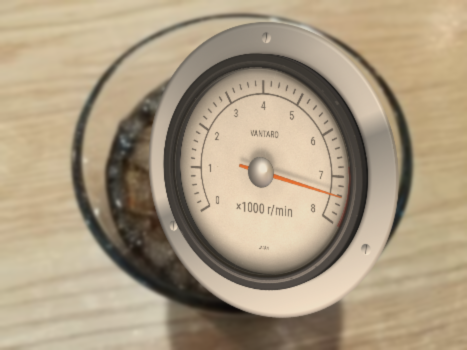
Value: value=7400 unit=rpm
